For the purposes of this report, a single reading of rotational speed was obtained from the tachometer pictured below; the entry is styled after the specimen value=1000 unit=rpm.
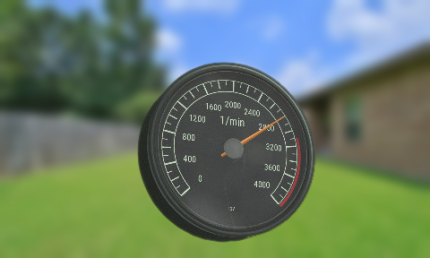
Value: value=2800 unit=rpm
